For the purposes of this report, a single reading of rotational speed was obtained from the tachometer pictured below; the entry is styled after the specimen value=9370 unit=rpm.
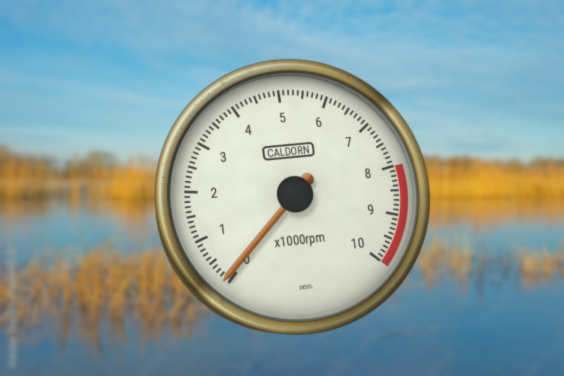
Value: value=100 unit=rpm
